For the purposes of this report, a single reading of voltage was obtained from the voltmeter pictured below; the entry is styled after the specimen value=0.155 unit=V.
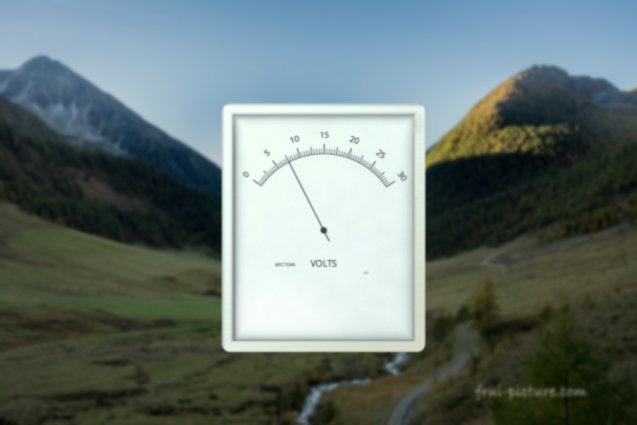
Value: value=7.5 unit=V
